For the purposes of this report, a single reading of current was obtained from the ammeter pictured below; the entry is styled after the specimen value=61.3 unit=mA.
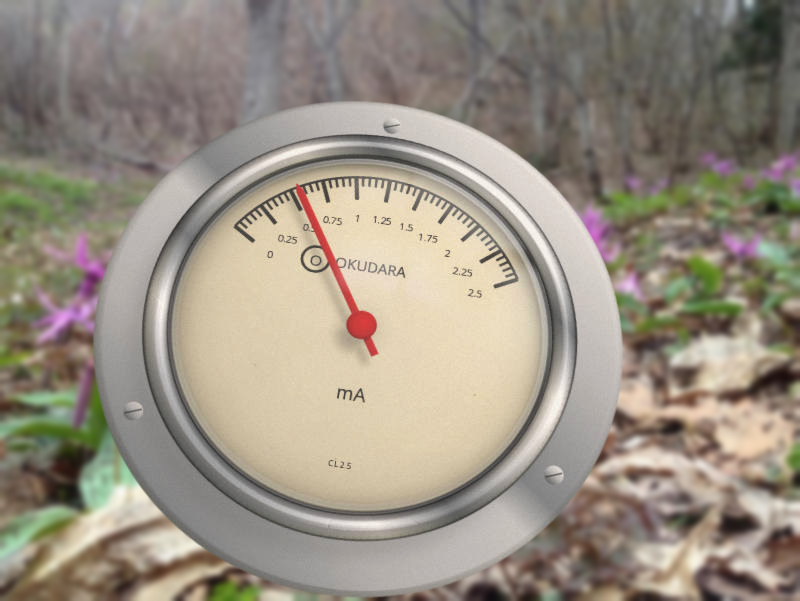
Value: value=0.55 unit=mA
